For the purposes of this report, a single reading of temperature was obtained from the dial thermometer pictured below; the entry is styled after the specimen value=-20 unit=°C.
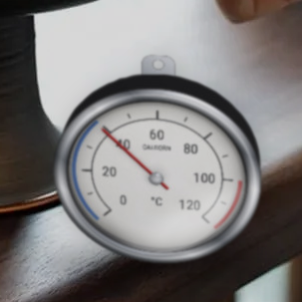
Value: value=40 unit=°C
